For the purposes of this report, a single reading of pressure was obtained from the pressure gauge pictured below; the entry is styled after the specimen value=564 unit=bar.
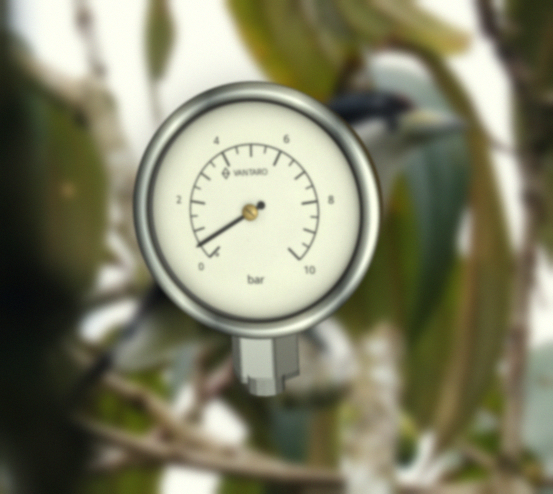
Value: value=0.5 unit=bar
